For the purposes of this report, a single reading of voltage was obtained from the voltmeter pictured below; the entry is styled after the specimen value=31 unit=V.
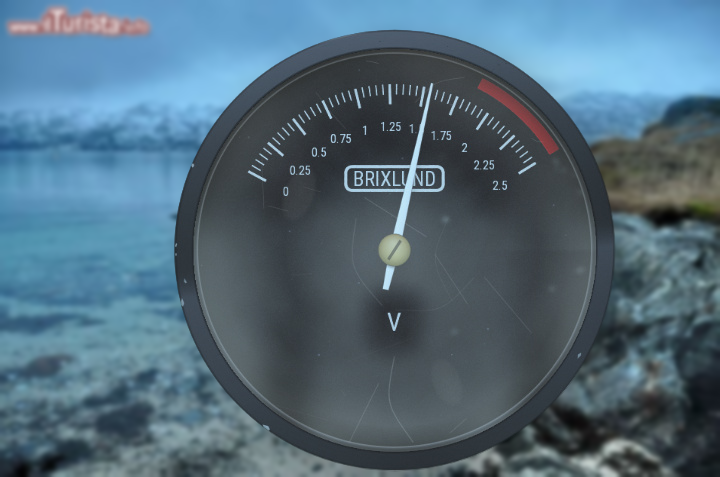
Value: value=1.55 unit=V
